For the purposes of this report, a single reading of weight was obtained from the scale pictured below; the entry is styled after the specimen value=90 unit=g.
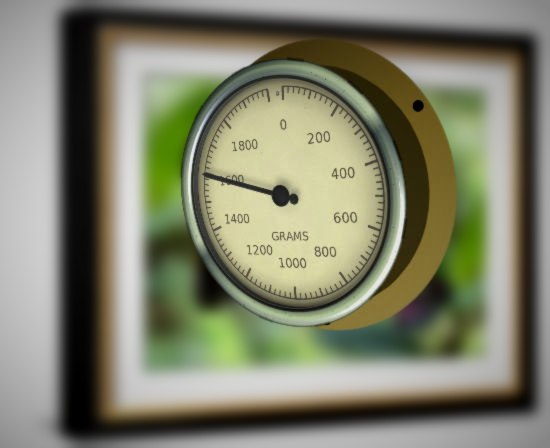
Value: value=1600 unit=g
